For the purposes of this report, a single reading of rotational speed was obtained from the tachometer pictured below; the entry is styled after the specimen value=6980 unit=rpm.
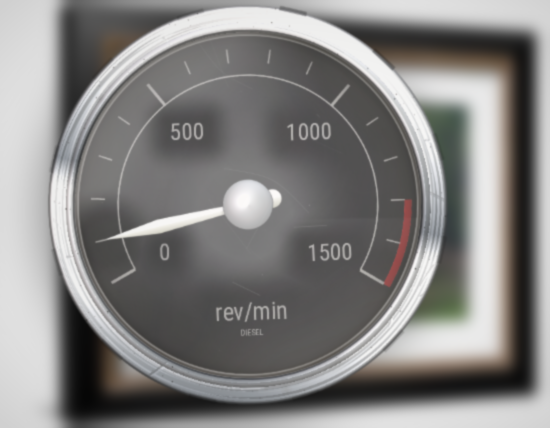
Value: value=100 unit=rpm
